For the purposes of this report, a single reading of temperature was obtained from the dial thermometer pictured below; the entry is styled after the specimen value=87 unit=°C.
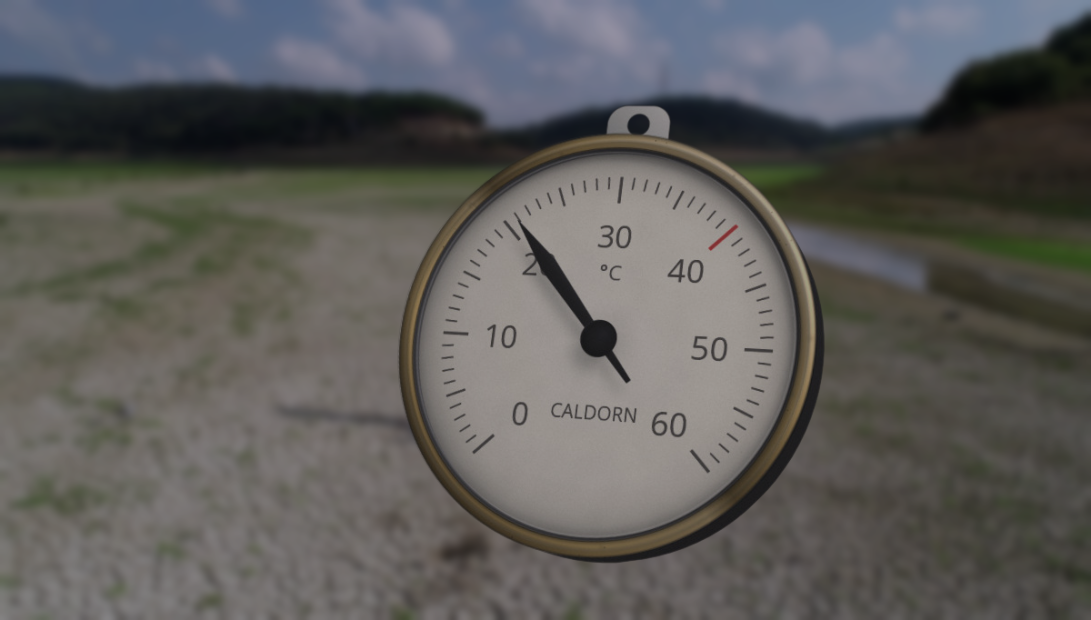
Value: value=21 unit=°C
